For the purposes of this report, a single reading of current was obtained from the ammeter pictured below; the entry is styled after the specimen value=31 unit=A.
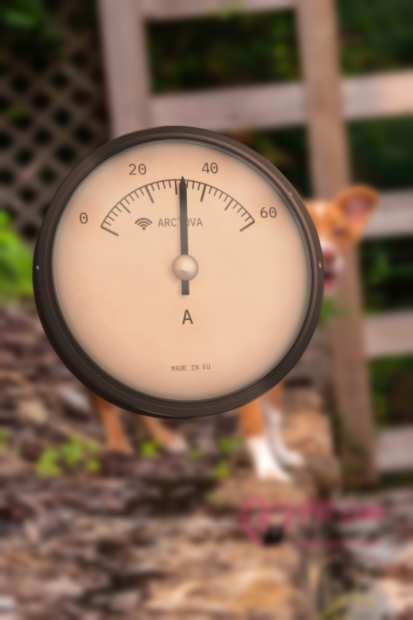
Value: value=32 unit=A
